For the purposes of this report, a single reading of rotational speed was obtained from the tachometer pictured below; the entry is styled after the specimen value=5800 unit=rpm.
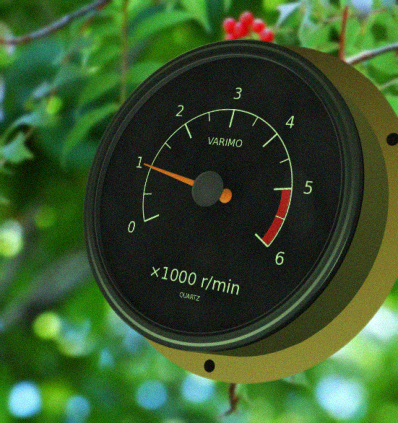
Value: value=1000 unit=rpm
